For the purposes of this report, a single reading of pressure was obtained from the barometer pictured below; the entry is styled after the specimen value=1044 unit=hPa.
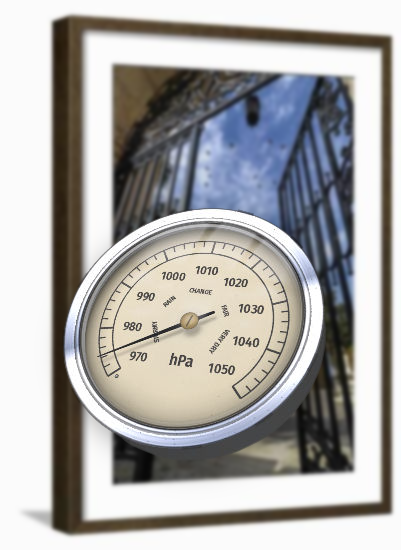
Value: value=974 unit=hPa
